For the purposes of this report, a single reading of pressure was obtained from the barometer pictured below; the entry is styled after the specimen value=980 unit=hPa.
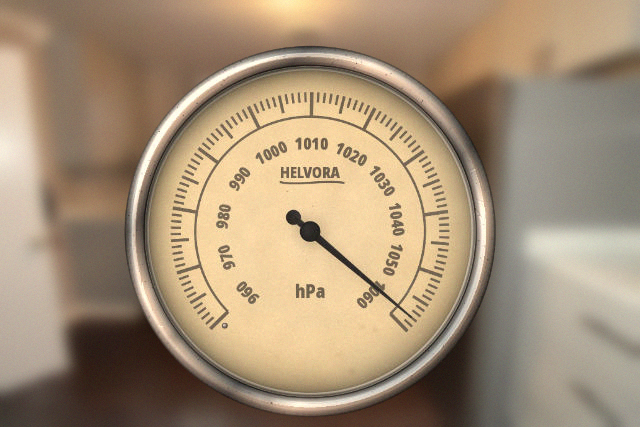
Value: value=1058 unit=hPa
